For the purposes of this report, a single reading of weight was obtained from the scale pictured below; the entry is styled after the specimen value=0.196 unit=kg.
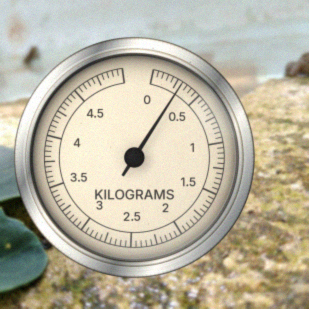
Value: value=0.3 unit=kg
